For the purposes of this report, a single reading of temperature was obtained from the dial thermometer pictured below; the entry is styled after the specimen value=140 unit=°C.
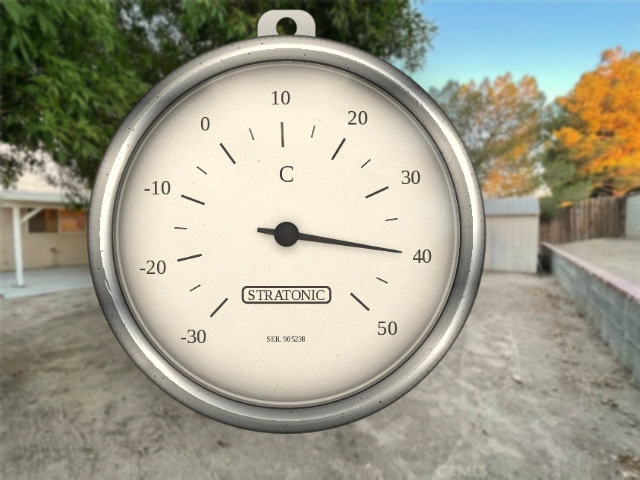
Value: value=40 unit=°C
